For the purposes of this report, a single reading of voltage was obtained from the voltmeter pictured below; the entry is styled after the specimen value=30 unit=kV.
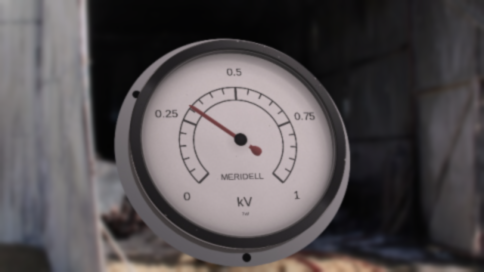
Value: value=0.3 unit=kV
